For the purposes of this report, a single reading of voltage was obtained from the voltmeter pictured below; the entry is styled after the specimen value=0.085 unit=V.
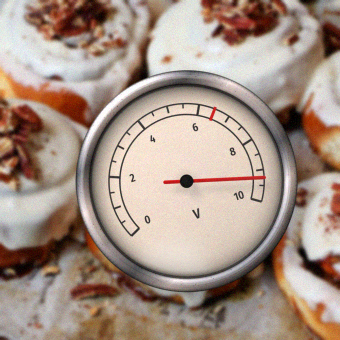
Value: value=9.25 unit=V
